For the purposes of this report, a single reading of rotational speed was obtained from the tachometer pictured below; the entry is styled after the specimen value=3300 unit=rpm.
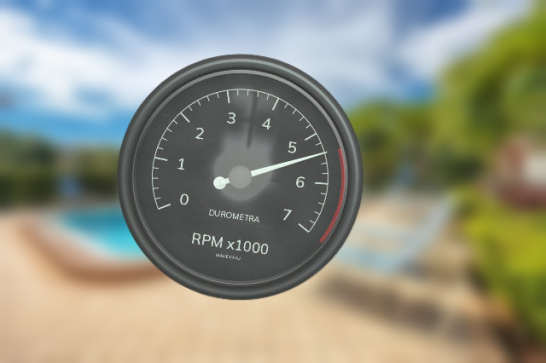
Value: value=5400 unit=rpm
